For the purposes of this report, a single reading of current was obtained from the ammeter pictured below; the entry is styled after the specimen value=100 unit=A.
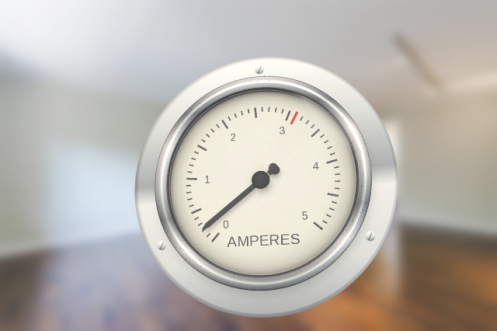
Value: value=0.2 unit=A
